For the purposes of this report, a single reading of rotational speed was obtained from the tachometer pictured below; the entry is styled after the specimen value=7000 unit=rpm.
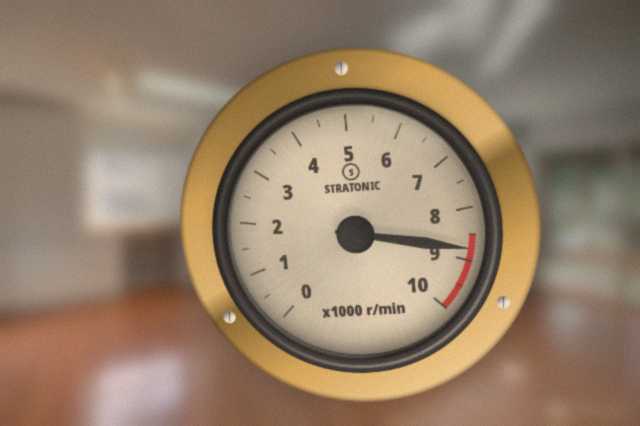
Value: value=8750 unit=rpm
